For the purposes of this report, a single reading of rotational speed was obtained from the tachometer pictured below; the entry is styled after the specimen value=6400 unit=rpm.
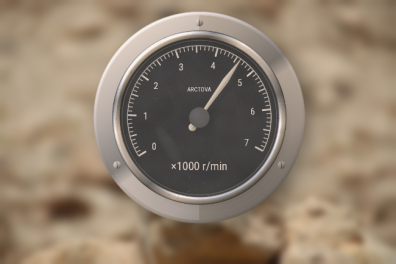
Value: value=4600 unit=rpm
